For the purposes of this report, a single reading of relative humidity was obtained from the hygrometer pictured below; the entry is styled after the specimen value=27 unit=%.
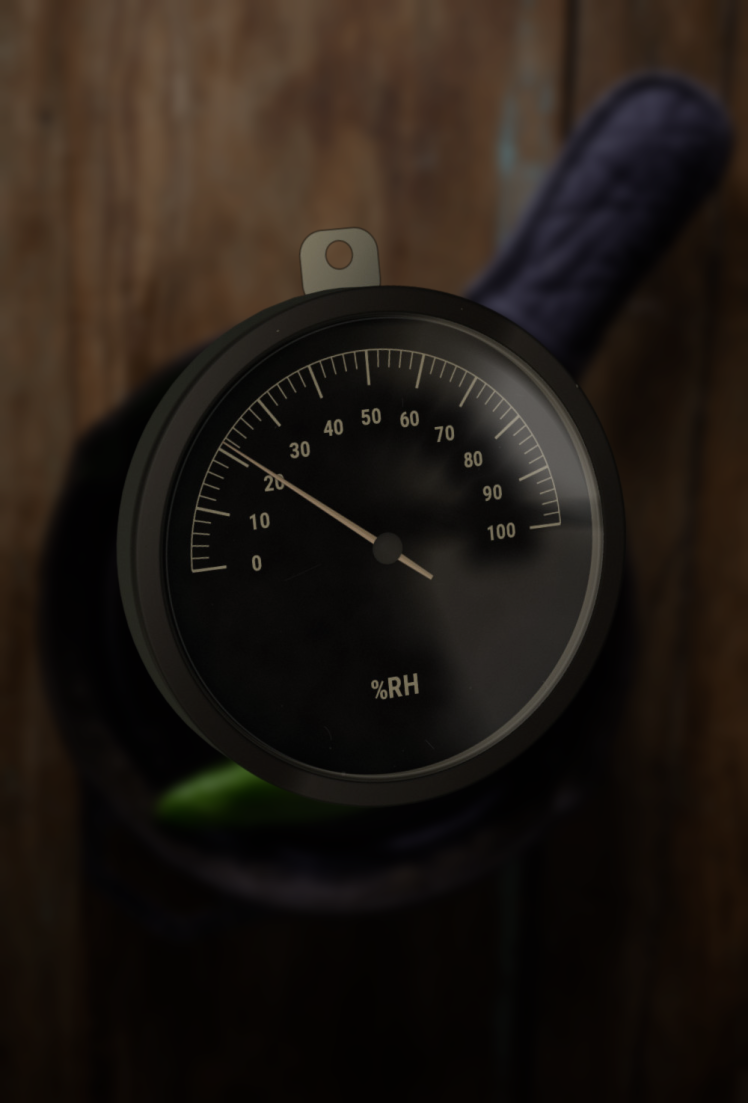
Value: value=21 unit=%
